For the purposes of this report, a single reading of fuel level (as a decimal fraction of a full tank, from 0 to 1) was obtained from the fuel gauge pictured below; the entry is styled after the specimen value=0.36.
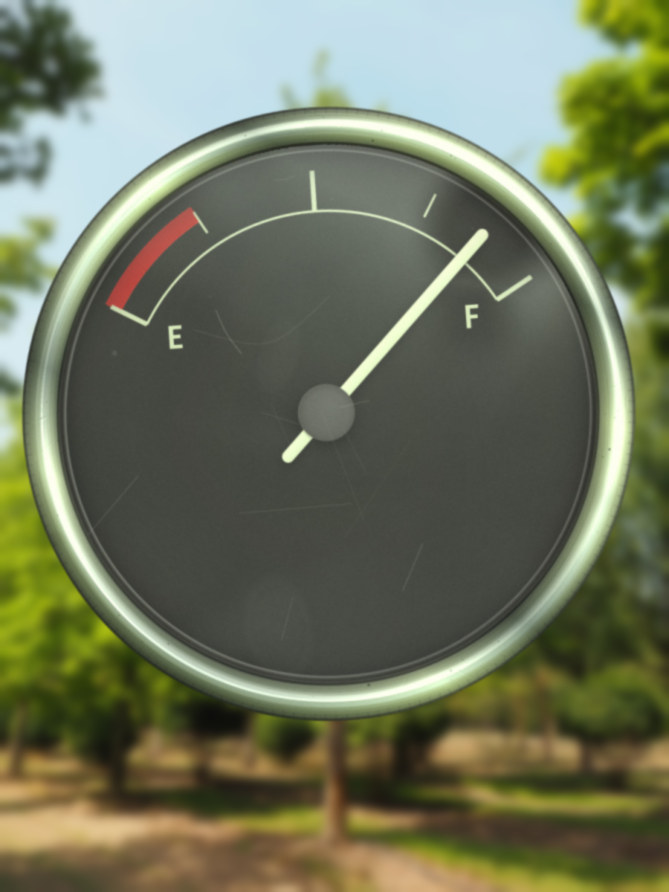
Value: value=0.875
